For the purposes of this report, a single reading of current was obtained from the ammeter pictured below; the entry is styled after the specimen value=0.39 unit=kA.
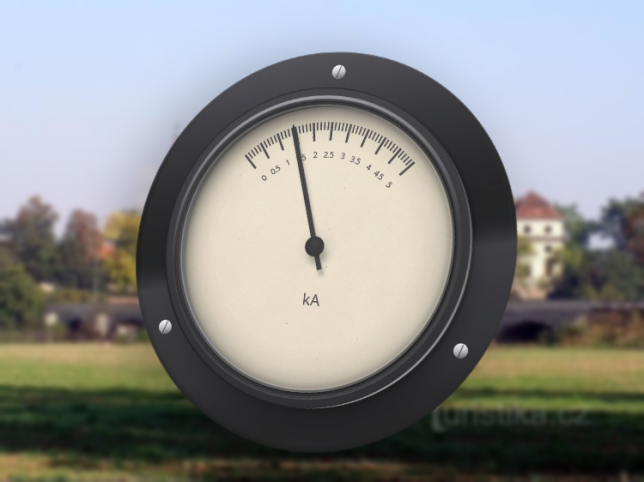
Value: value=1.5 unit=kA
